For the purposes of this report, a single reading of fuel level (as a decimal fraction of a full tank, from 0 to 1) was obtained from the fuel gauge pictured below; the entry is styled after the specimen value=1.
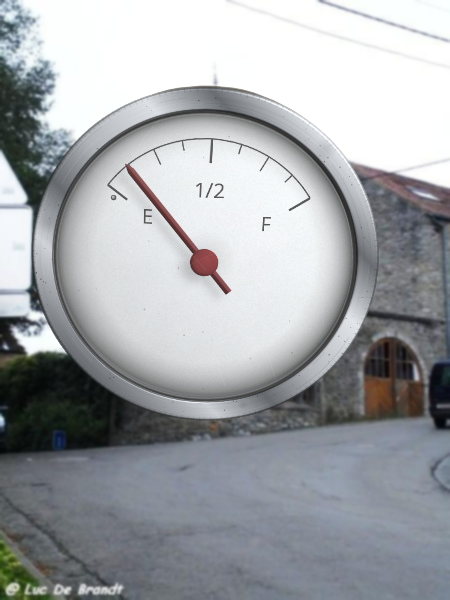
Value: value=0.125
